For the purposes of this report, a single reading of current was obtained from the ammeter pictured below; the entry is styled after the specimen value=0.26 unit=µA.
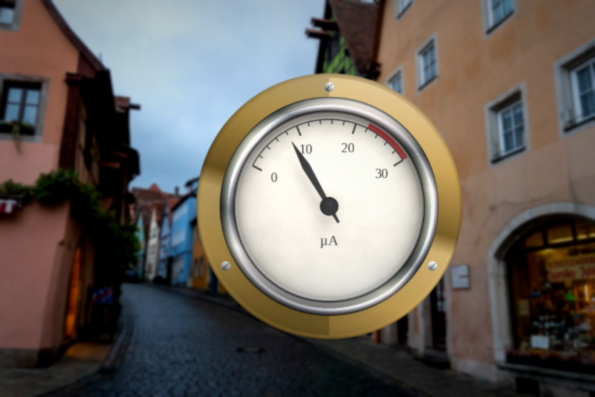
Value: value=8 unit=µA
